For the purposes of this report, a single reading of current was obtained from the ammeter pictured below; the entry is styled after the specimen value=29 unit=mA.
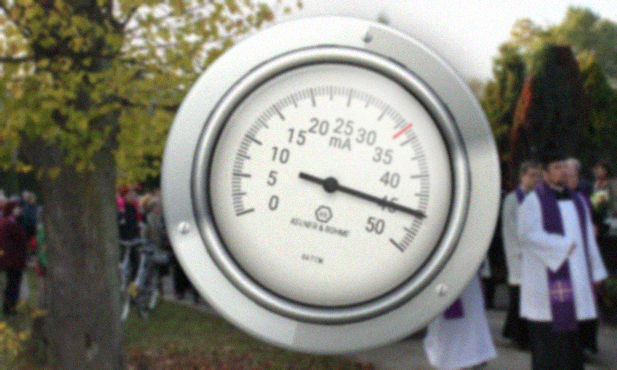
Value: value=45 unit=mA
